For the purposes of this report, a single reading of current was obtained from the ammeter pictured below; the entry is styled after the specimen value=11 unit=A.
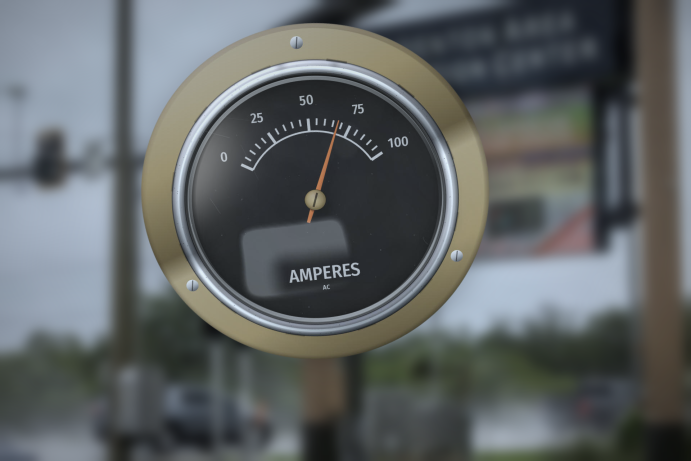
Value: value=67.5 unit=A
